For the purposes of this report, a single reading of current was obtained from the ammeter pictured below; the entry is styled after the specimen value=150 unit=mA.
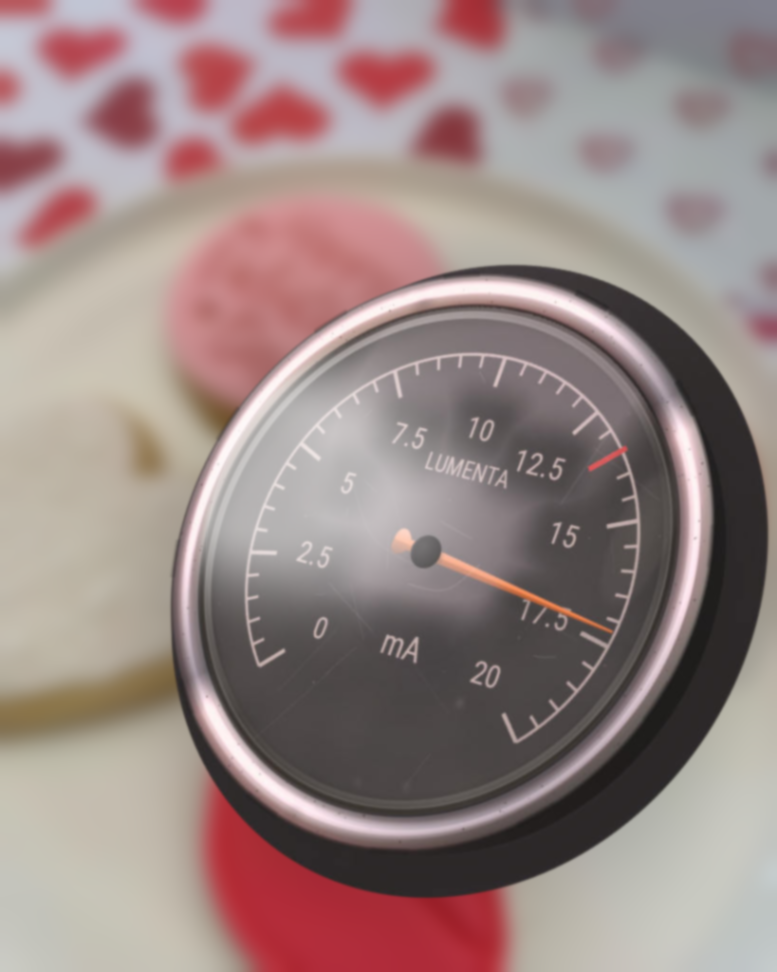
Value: value=17.25 unit=mA
